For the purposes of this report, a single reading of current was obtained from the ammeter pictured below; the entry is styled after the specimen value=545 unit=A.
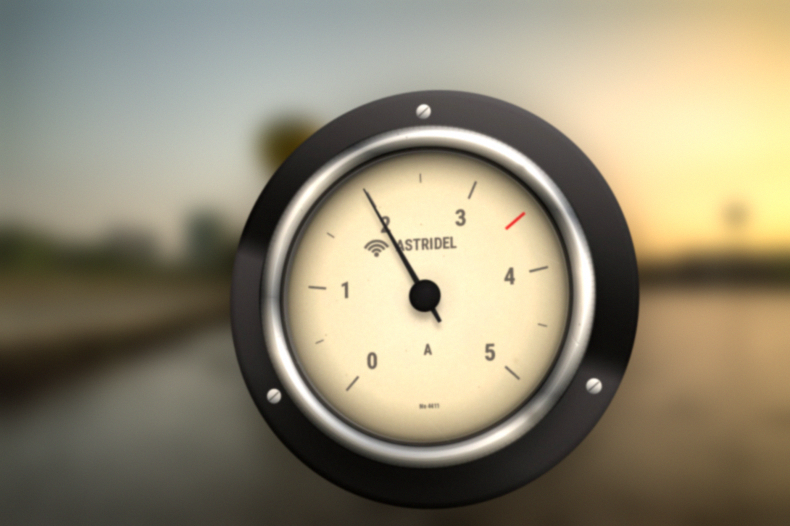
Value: value=2 unit=A
